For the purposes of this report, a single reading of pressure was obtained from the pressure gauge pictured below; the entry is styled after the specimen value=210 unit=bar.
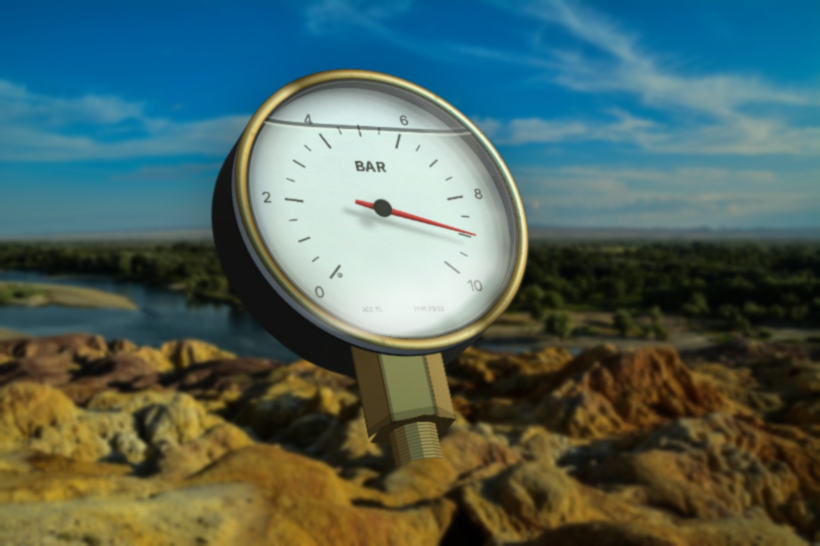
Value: value=9 unit=bar
